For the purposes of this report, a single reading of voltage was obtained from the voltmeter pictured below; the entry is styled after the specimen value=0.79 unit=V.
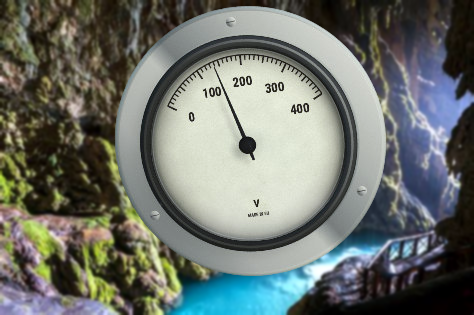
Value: value=140 unit=V
